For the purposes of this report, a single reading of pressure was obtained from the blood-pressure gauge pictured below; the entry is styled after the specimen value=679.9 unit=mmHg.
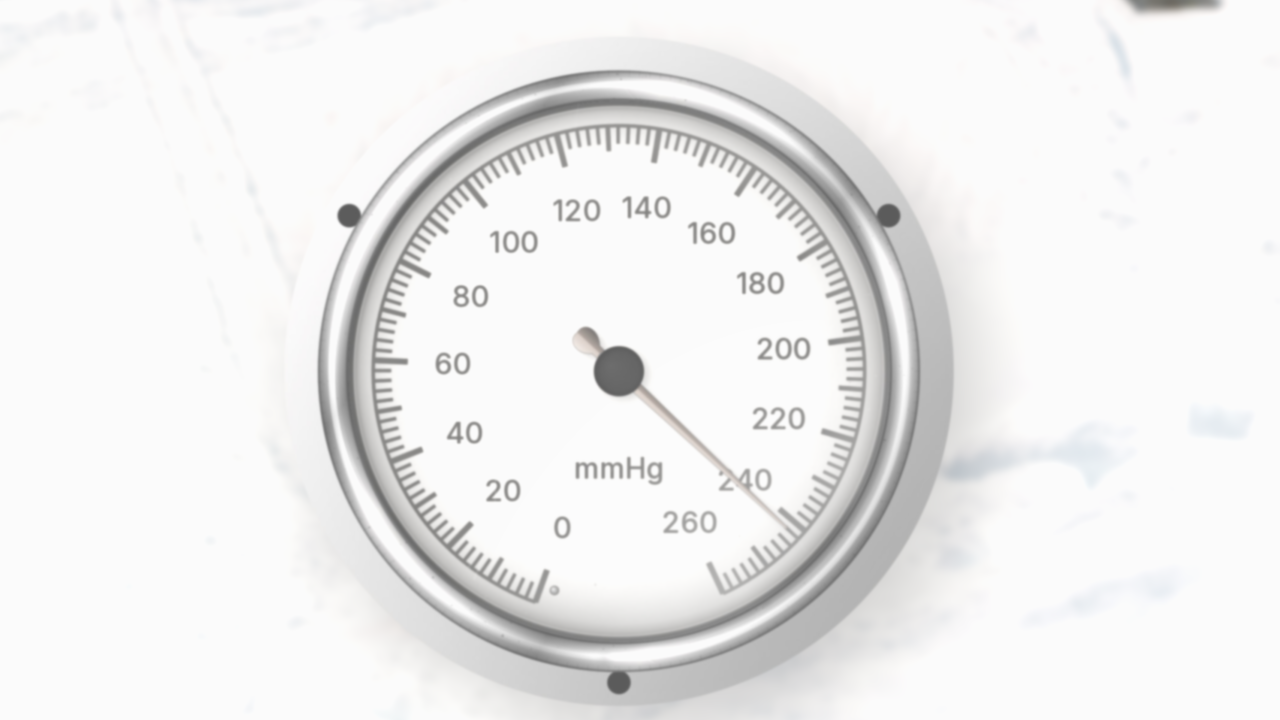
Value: value=242 unit=mmHg
